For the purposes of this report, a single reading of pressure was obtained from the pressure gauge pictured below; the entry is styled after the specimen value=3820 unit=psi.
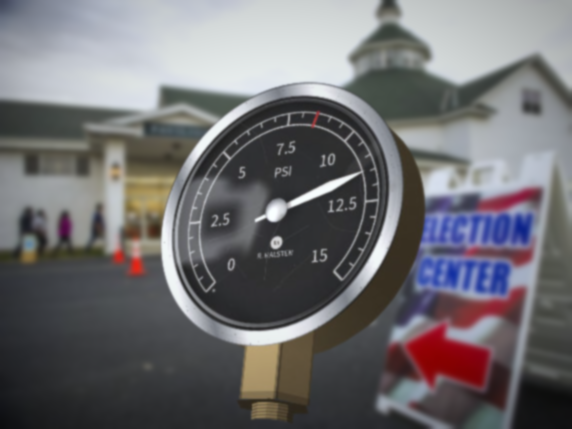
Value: value=11.5 unit=psi
